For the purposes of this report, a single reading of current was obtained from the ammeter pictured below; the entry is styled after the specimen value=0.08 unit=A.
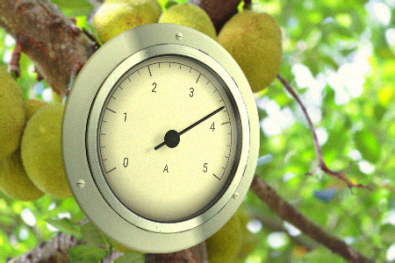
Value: value=3.7 unit=A
